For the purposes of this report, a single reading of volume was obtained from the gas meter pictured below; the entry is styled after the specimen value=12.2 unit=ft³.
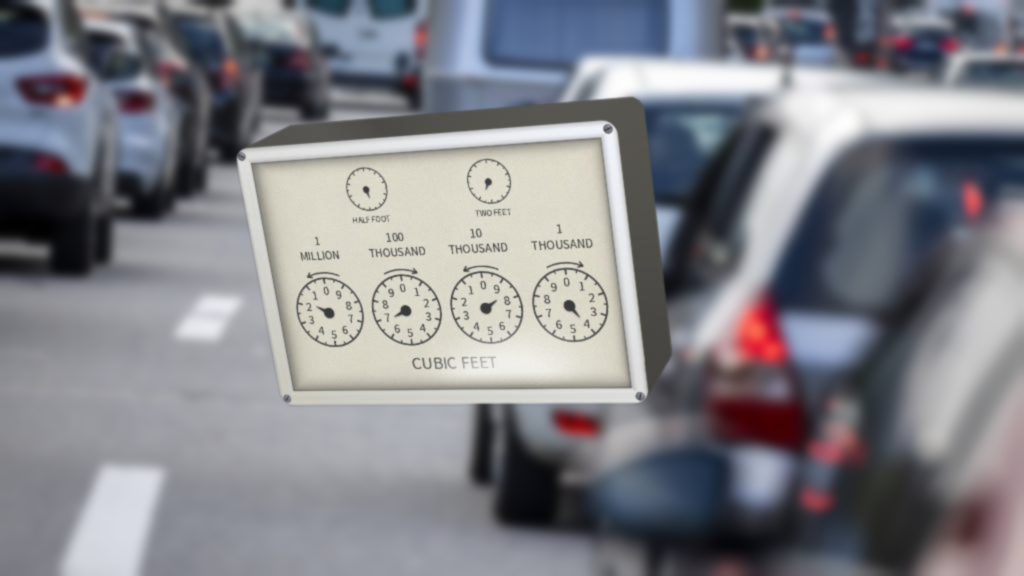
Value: value=168400 unit=ft³
